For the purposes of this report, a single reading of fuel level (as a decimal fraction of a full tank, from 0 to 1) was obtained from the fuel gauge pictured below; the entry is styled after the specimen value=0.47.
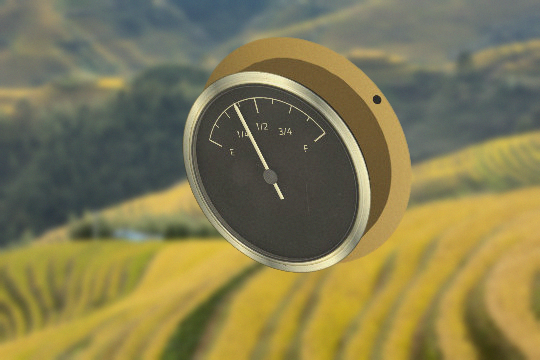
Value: value=0.375
